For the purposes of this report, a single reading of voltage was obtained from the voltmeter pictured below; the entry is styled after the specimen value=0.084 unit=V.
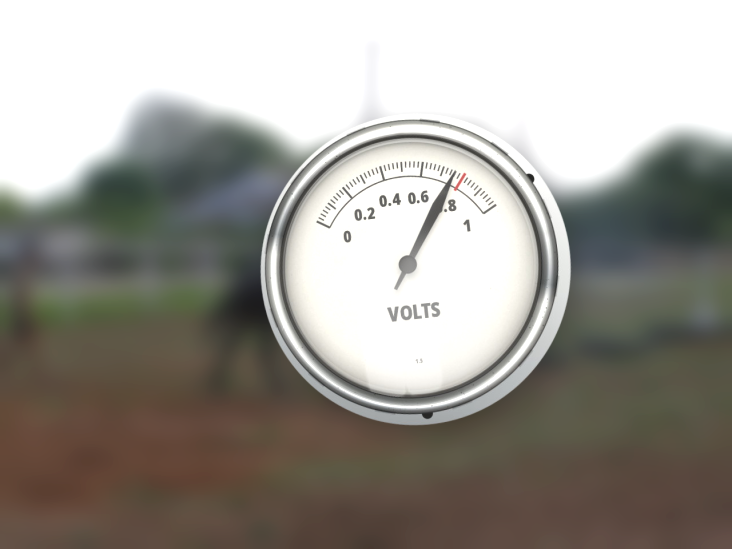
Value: value=0.76 unit=V
